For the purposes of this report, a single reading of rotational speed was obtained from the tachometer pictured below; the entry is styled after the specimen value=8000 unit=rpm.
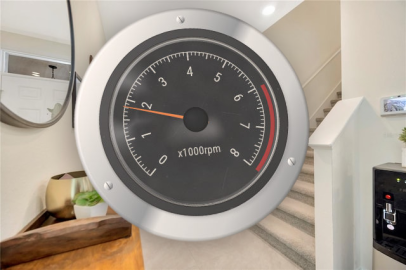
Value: value=1800 unit=rpm
